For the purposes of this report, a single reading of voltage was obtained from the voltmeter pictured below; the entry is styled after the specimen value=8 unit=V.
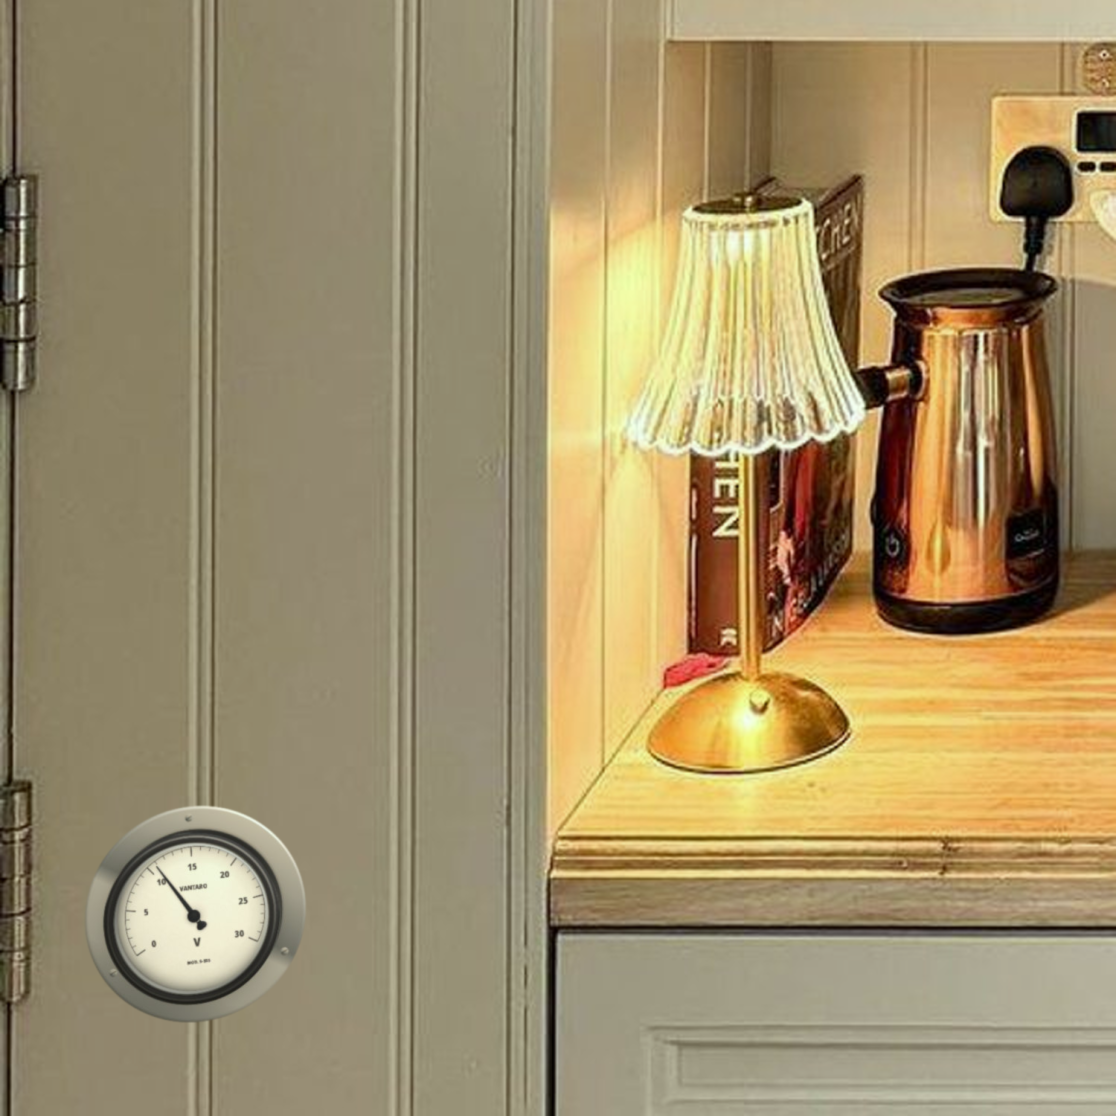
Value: value=11 unit=V
